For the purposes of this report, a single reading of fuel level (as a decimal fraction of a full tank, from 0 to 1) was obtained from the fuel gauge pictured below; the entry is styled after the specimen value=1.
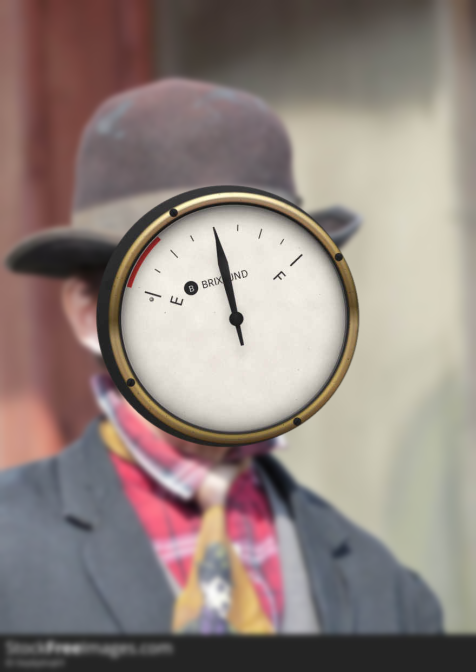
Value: value=0.5
